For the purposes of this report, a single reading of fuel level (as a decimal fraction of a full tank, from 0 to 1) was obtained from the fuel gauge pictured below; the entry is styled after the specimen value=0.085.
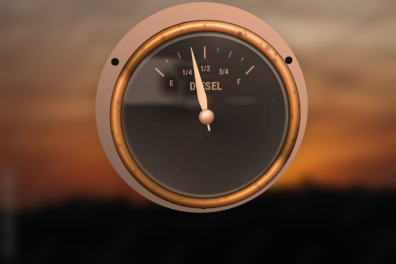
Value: value=0.375
